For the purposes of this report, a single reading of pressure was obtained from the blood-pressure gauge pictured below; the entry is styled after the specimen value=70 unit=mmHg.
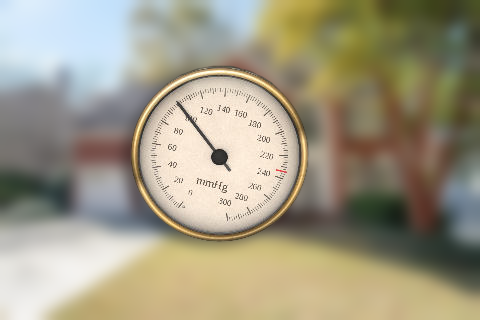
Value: value=100 unit=mmHg
